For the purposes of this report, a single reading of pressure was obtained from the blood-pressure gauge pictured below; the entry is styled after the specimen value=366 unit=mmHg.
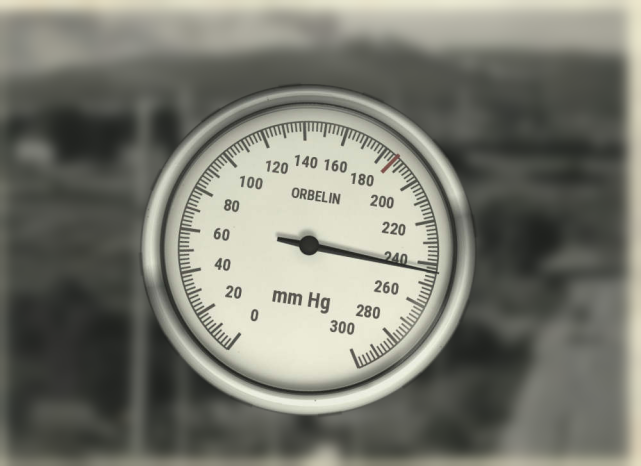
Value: value=244 unit=mmHg
